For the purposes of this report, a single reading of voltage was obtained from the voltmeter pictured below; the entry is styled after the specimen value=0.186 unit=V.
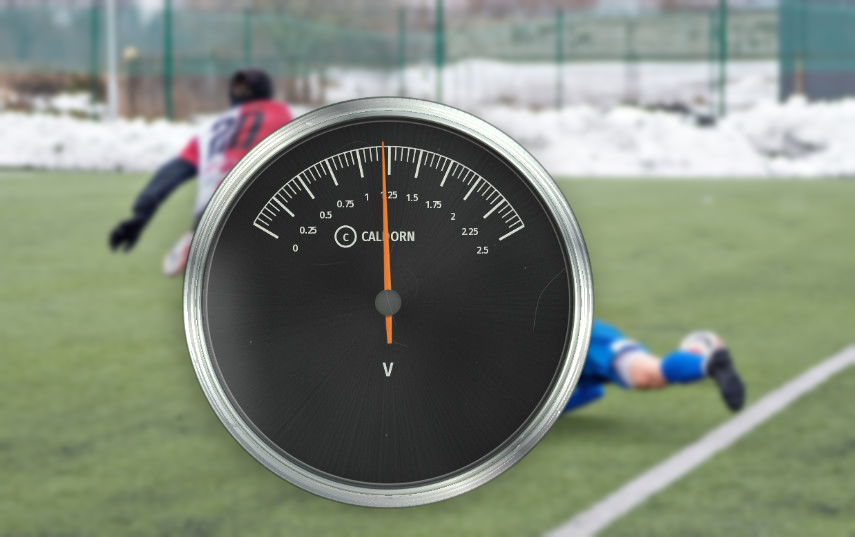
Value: value=1.2 unit=V
